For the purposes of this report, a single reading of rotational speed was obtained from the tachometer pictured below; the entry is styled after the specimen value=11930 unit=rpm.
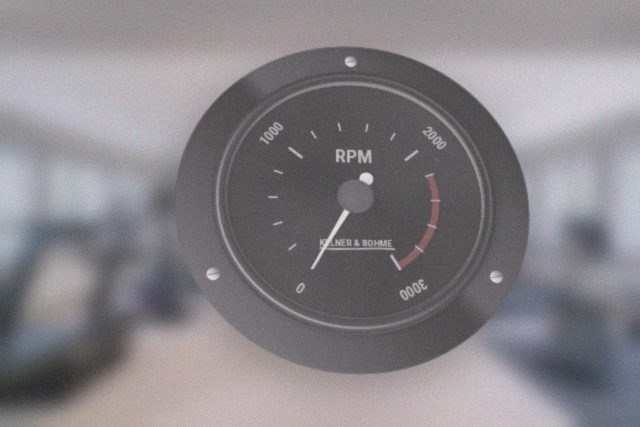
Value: value=0 unit=rpm
